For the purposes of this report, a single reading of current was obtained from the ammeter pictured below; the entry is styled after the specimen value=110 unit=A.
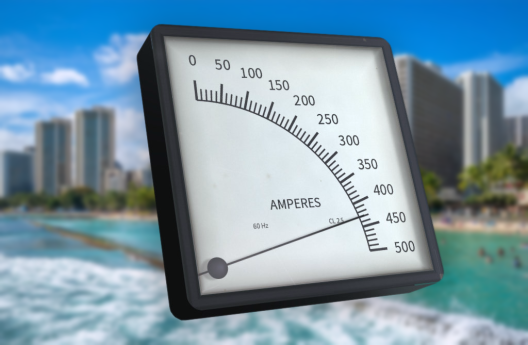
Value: value=430 unit=A
